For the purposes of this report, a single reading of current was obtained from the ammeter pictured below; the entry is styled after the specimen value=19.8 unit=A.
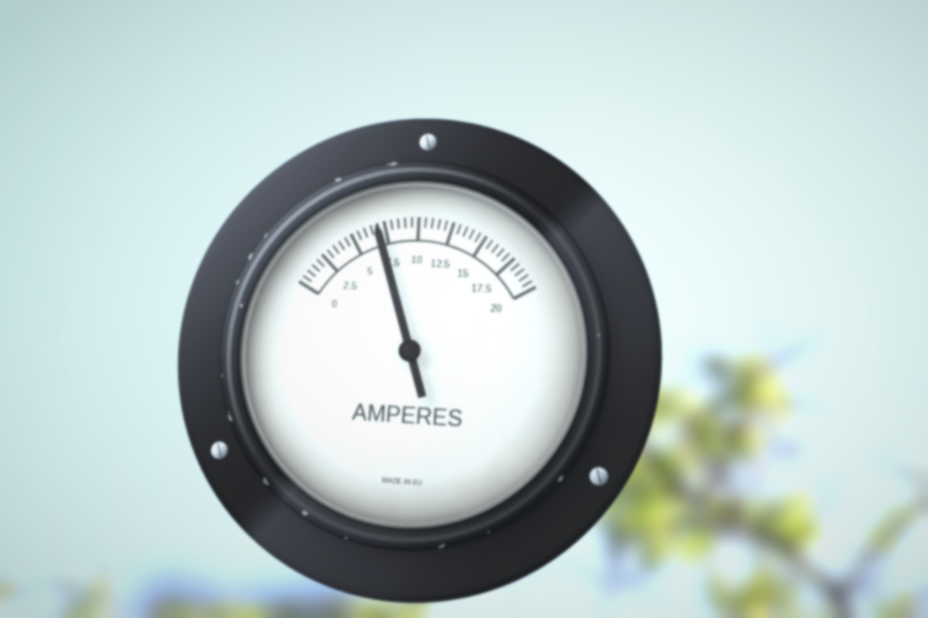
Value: value=7 unit=A
